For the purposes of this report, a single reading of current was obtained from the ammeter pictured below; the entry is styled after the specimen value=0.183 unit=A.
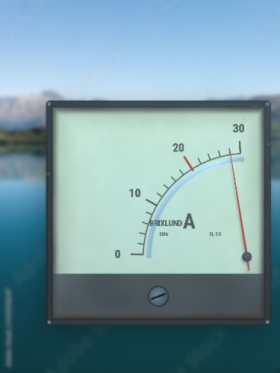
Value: value=28 unit=A
